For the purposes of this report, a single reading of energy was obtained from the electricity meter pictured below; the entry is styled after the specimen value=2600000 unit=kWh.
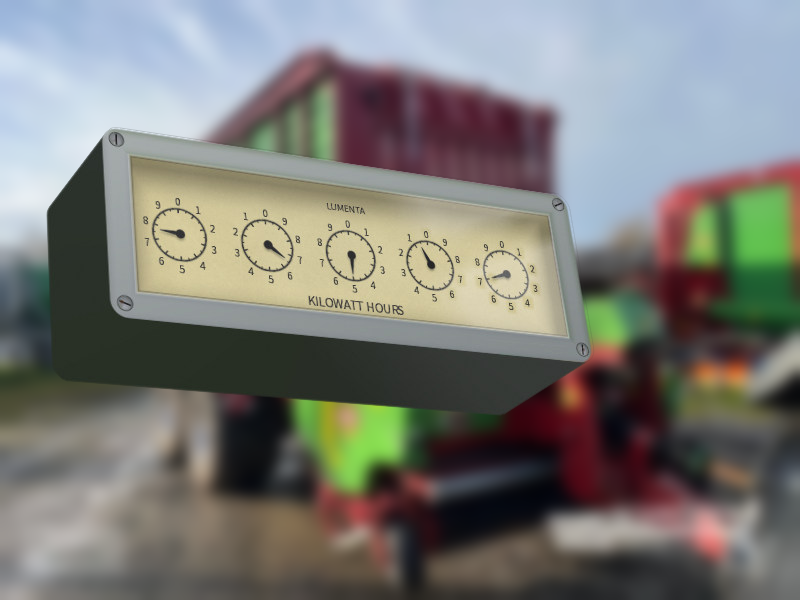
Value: value=76507 unit=kWh
